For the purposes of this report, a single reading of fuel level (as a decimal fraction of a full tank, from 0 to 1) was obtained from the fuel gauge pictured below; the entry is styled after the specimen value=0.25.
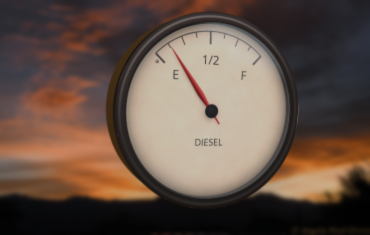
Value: value=0.125
